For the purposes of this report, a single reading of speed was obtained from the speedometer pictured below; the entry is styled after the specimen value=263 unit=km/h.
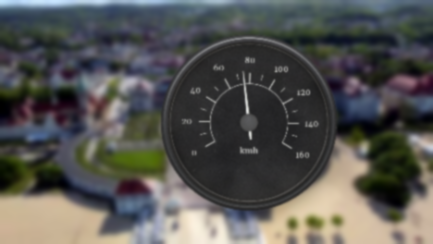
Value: value=75 unit=km/h
